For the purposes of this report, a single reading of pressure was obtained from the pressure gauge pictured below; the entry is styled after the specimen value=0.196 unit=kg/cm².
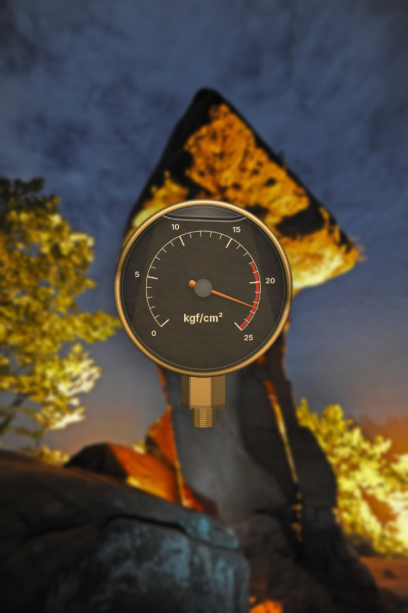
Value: value=22.5 unit=kg/cm²
